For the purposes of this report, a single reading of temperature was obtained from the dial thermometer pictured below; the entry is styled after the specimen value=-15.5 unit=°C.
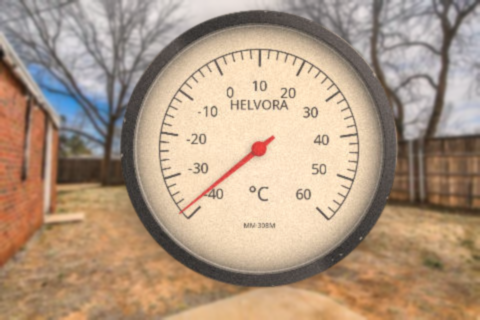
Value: value=-38 unit=°C
